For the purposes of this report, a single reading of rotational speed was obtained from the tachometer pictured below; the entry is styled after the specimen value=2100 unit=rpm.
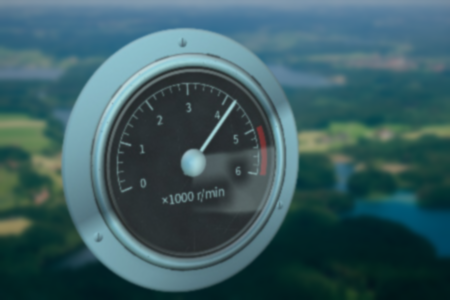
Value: value=4200 unit=rpm
